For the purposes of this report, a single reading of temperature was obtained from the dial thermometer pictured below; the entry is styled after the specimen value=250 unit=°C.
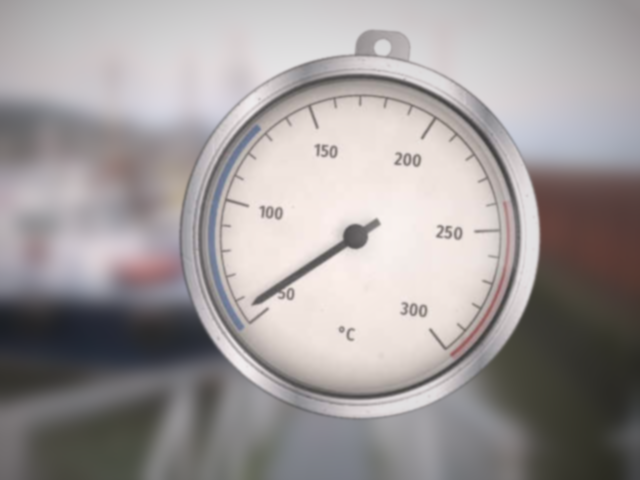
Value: value=55 unit=°C
